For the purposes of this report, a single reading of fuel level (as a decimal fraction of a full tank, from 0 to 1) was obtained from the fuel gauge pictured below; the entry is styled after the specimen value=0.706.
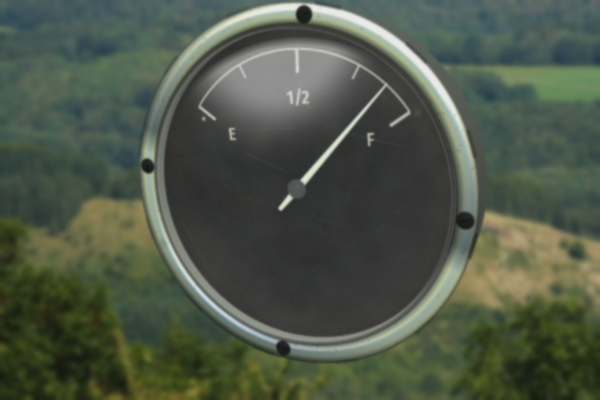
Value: value=0.875
